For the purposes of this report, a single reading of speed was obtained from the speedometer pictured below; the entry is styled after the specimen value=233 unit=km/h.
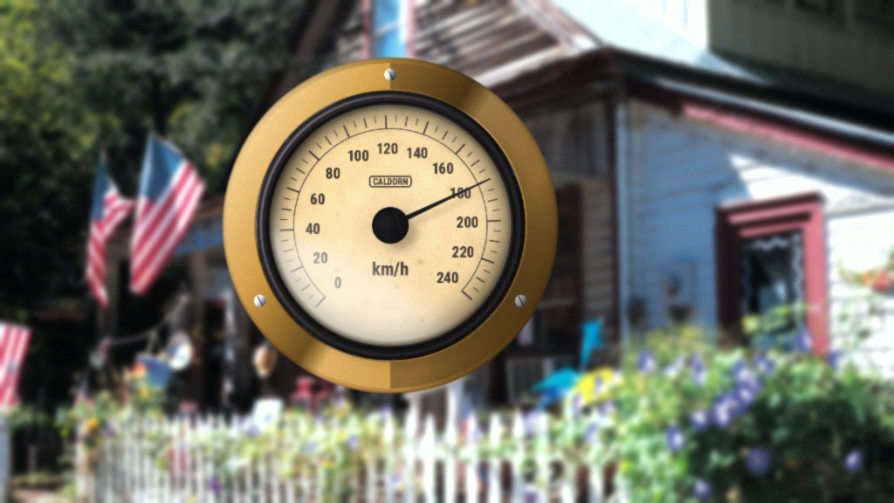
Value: value=180 unit=km/h
